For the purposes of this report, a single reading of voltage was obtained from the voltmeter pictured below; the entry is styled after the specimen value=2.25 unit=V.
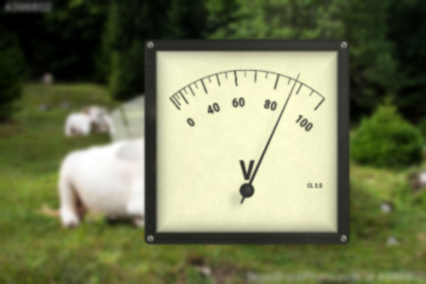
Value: value=87.5 unit=V
